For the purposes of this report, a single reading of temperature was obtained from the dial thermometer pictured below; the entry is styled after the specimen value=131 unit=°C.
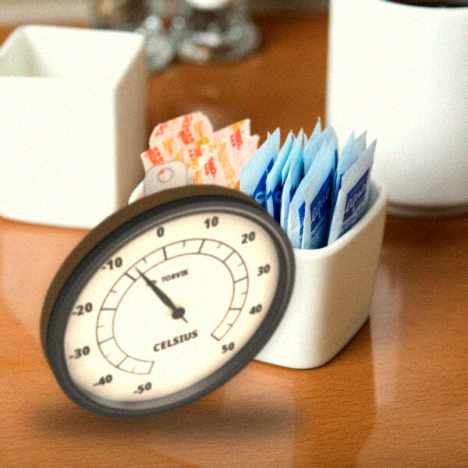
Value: value=-7.5 unit=°C
